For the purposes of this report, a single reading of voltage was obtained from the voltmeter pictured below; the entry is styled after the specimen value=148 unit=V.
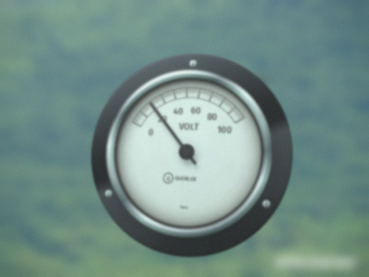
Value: value=20 unit=V
